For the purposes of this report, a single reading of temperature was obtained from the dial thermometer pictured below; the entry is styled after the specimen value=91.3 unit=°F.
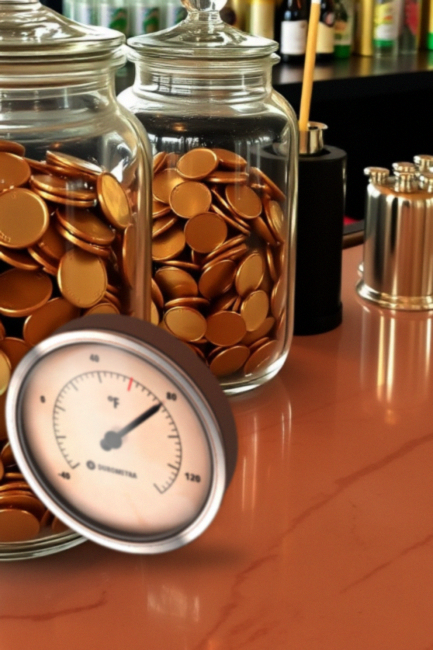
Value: value=80 unit=°F
